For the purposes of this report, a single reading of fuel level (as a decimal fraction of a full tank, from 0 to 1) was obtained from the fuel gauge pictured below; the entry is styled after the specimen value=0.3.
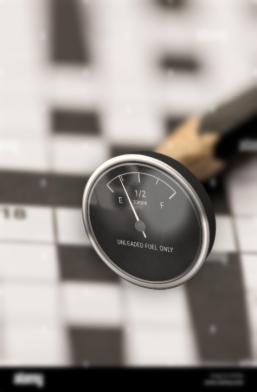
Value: value=0.25
